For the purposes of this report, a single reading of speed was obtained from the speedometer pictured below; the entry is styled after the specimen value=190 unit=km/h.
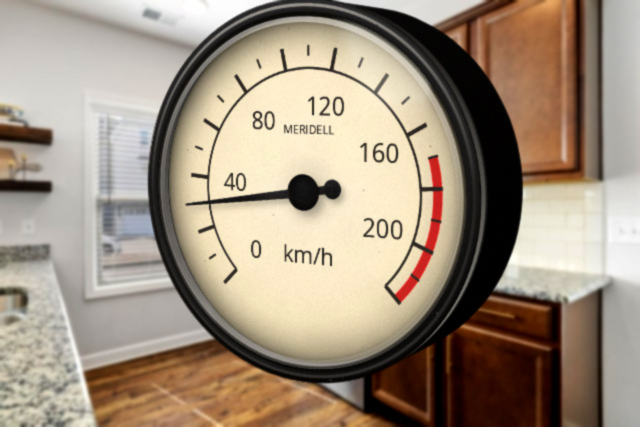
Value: value=30 unit=km/h
